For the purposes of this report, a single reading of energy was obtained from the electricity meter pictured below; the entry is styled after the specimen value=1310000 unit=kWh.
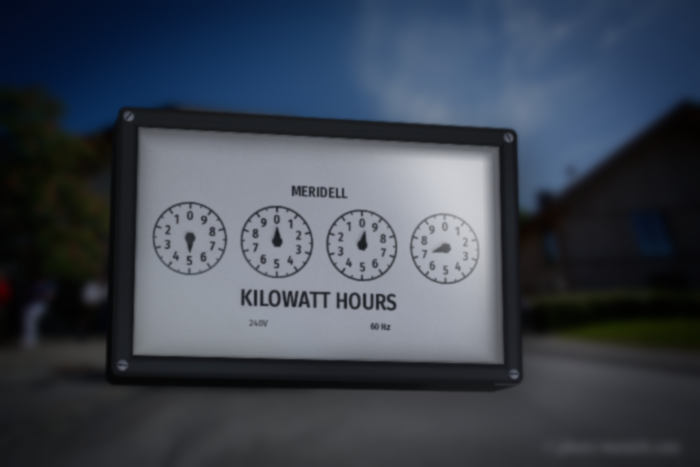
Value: value=4997 unit=kWh
